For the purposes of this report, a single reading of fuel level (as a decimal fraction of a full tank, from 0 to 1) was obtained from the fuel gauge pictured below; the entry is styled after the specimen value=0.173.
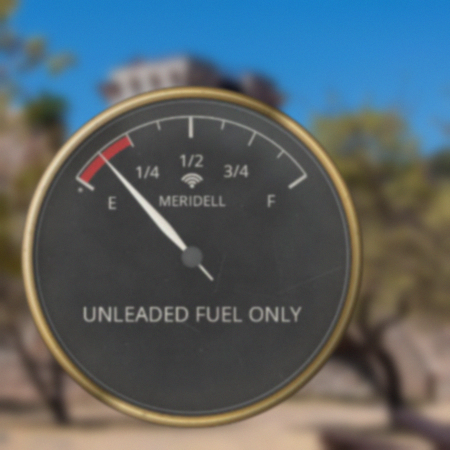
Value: value=0.125
